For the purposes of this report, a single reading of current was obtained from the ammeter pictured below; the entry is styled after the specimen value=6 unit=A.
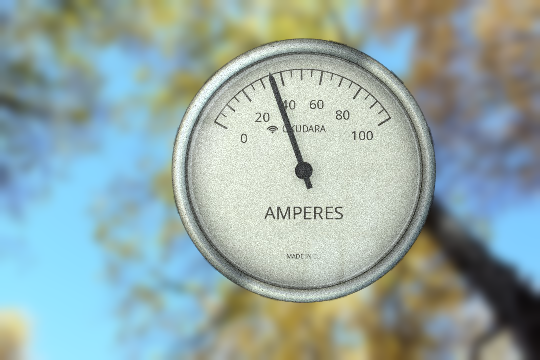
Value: value=35 unit=A
